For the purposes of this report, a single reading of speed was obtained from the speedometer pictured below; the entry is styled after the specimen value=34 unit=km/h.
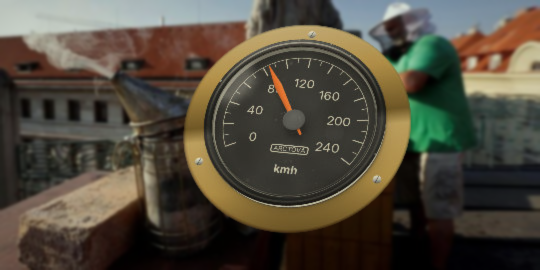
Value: value=85 unit=km/h
